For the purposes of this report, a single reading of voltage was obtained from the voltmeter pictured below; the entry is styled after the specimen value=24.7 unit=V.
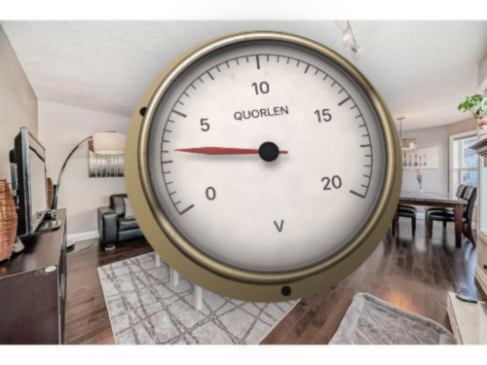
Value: value=3 unit=V
